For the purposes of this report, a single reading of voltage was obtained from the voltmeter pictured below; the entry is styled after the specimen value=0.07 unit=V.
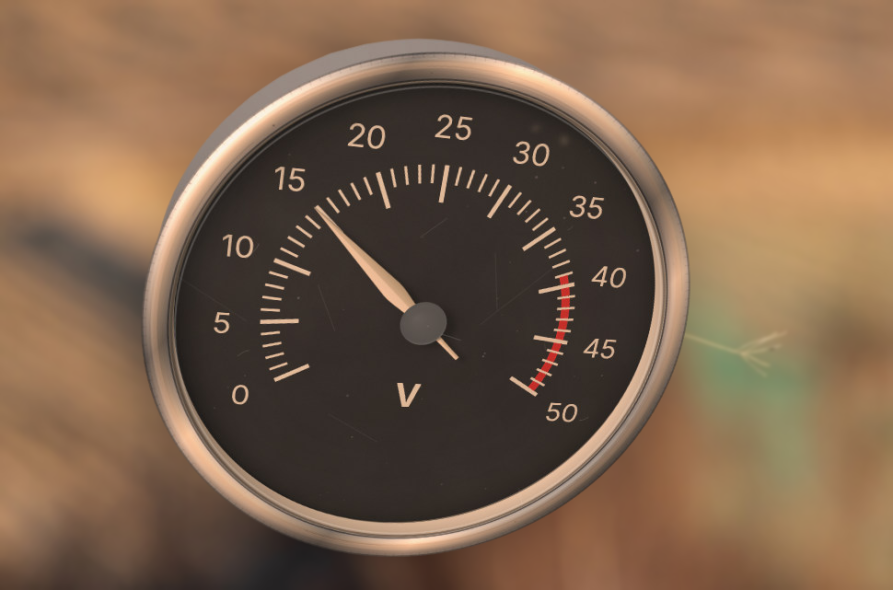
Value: value=15 unit=V
